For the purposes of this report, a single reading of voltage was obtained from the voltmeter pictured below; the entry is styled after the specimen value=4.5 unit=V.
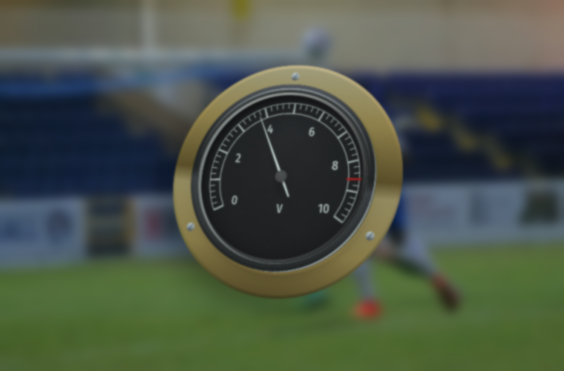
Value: value=3.8 unit=V
